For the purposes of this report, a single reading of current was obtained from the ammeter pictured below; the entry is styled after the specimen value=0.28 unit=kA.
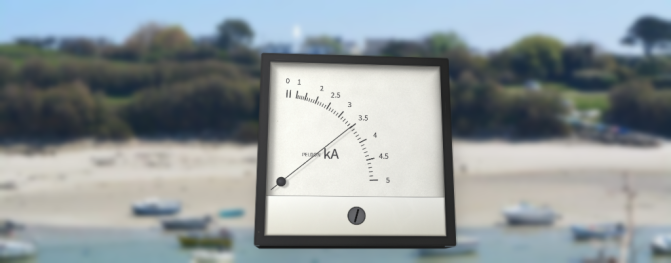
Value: value=3.5 unit=kA
